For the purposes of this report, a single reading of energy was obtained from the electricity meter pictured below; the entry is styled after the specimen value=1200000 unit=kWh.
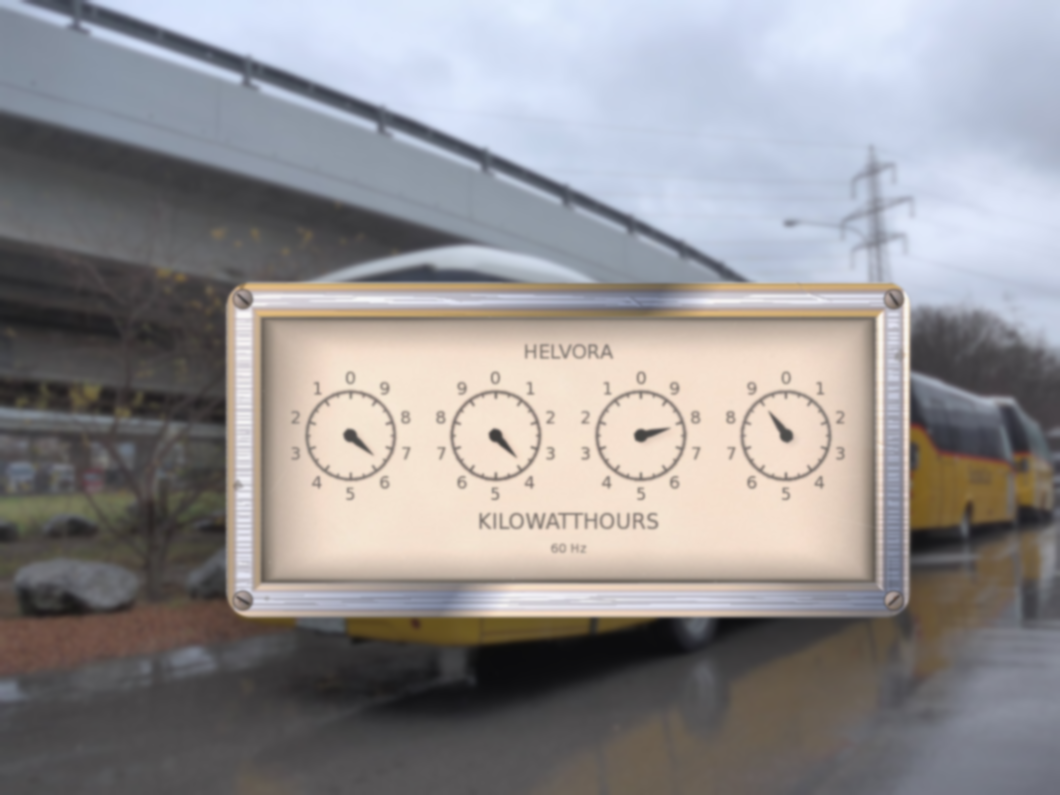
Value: value=6379 unit=kWh
